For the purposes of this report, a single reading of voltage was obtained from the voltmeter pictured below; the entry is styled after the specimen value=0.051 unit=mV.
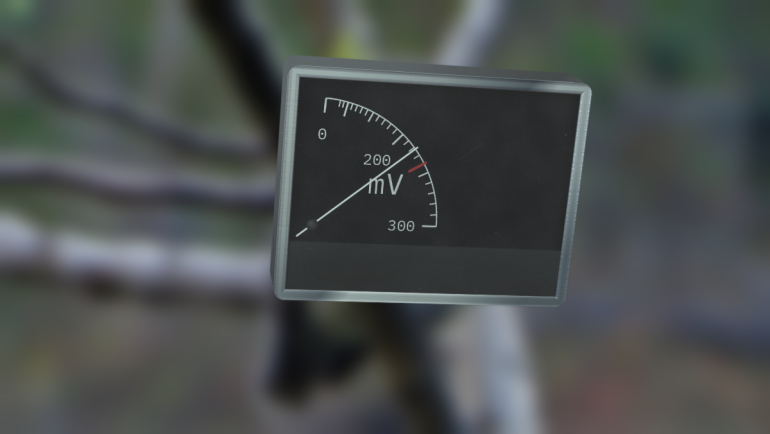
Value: value=220 unit=mV
